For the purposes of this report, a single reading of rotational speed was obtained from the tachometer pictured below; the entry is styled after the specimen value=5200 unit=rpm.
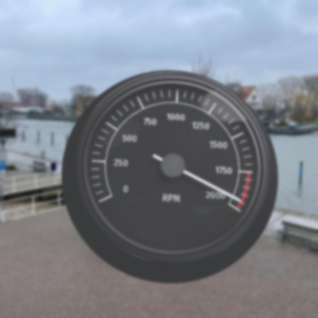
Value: value=1950 unit=rpm
